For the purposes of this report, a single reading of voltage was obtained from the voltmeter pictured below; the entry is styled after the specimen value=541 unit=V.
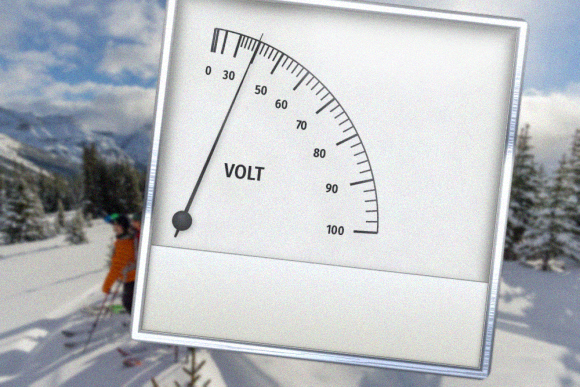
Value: value=40 unit=V
